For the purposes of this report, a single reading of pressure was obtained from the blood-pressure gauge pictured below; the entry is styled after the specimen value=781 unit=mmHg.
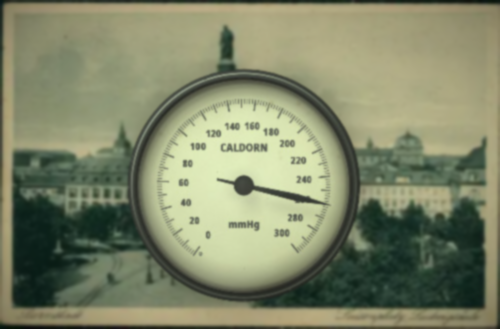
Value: value=260 unit=mmHg
